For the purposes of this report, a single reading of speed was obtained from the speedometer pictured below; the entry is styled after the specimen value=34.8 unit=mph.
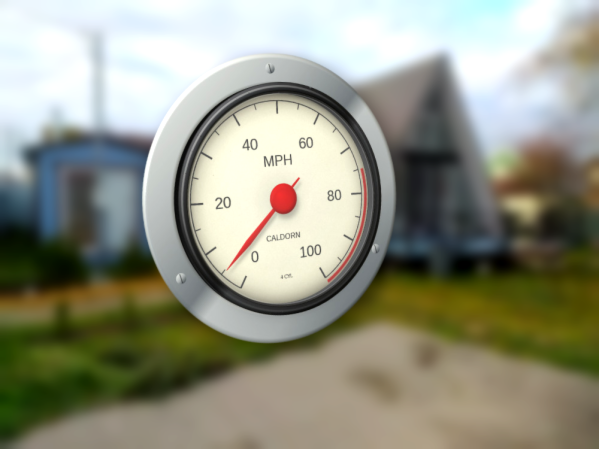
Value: value=5 unit=mph
